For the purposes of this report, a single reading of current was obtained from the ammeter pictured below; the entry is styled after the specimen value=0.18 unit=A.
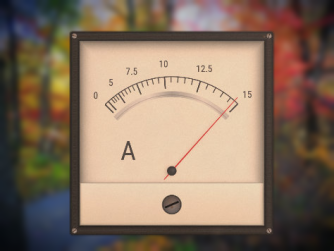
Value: value=14.75 unit=A
